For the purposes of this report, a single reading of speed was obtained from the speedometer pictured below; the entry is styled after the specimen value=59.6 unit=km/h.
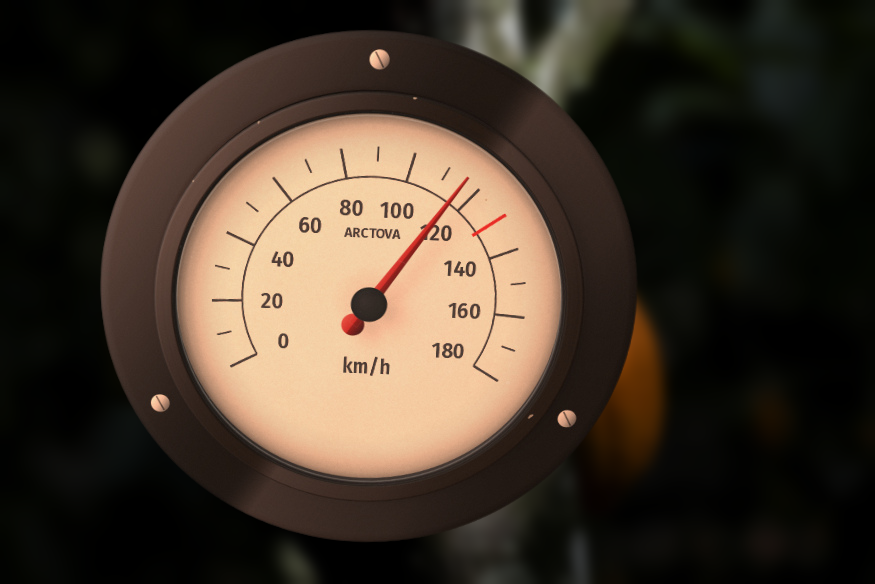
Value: value=115 unit=km/h
